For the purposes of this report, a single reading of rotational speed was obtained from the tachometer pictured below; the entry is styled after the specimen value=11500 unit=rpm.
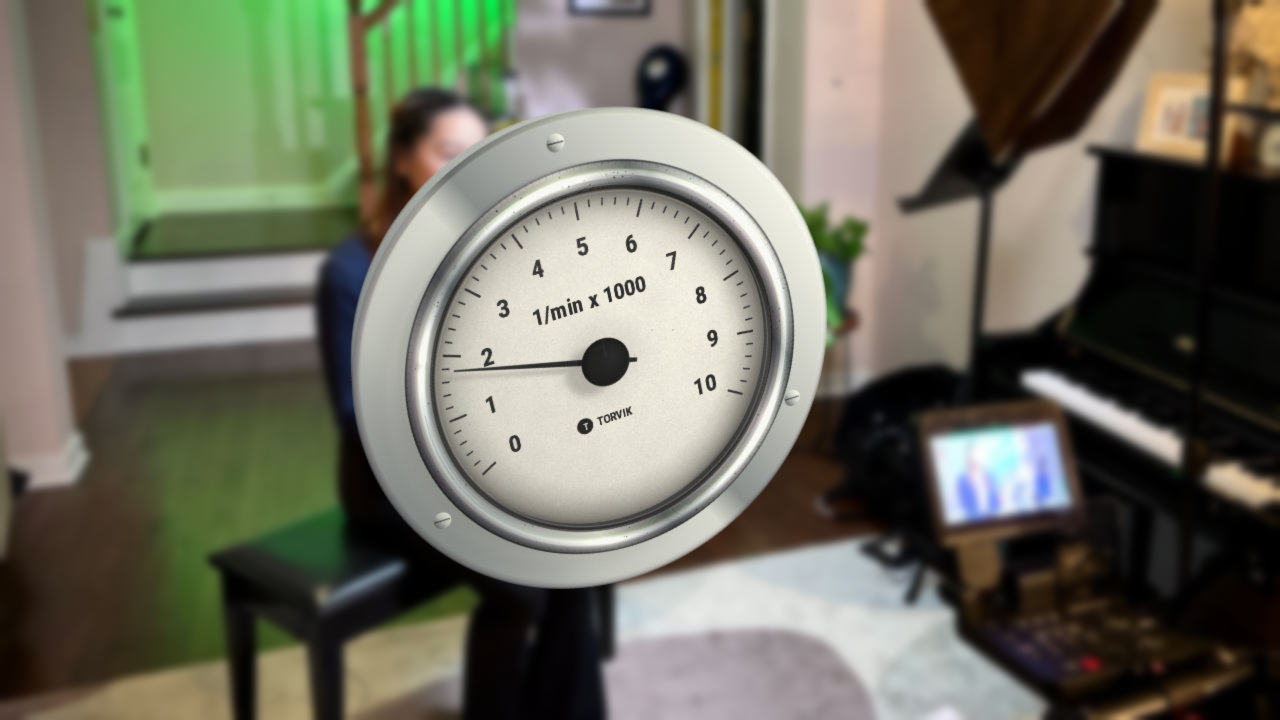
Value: value=1800 unit=rpm
